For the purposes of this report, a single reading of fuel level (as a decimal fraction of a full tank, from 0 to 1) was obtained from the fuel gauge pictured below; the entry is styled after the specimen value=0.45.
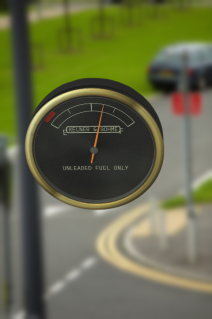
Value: value=0.625
